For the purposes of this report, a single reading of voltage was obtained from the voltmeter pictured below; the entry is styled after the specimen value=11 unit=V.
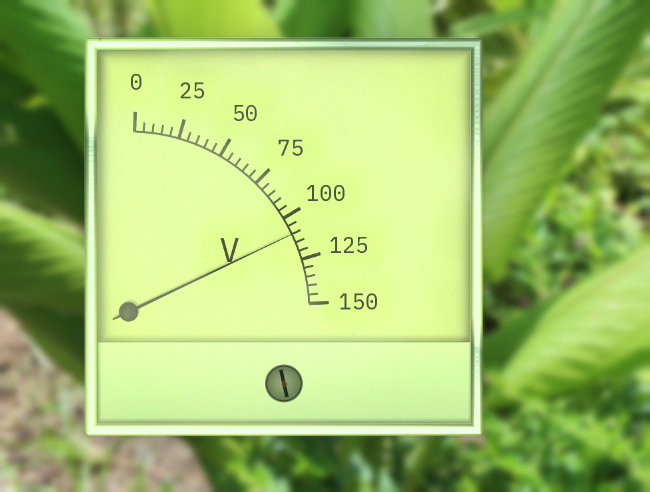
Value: value=110 unit=V
